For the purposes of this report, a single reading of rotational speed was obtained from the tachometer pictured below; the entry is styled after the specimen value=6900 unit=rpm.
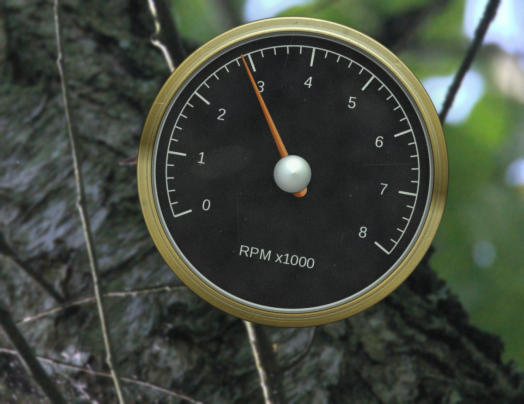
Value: value=2900 unit=rpm
